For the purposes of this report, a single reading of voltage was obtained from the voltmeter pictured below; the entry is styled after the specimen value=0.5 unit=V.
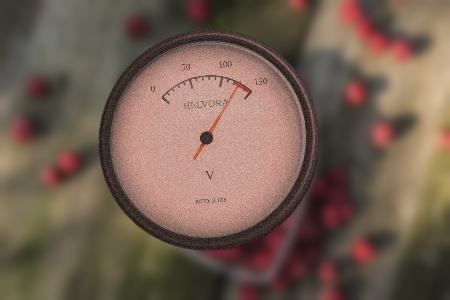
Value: value=130 unit=V
